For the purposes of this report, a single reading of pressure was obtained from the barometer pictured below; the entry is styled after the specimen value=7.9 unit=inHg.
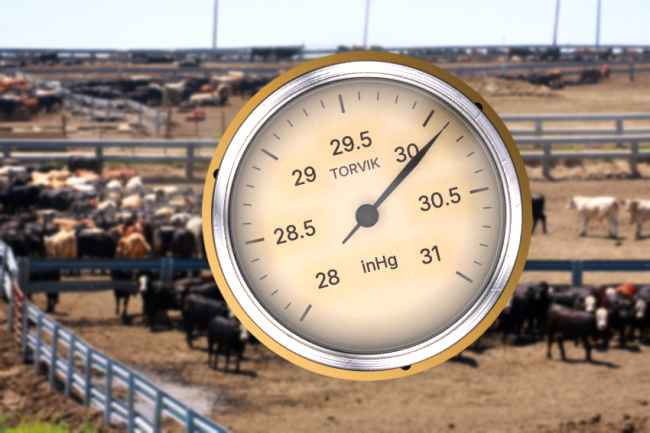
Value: value=30.1 unit=inHg
